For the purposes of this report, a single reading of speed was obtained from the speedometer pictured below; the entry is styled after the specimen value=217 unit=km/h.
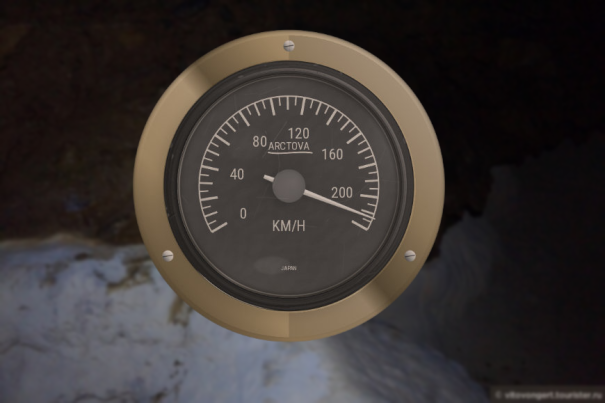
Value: value=212.5 unit=km/h
